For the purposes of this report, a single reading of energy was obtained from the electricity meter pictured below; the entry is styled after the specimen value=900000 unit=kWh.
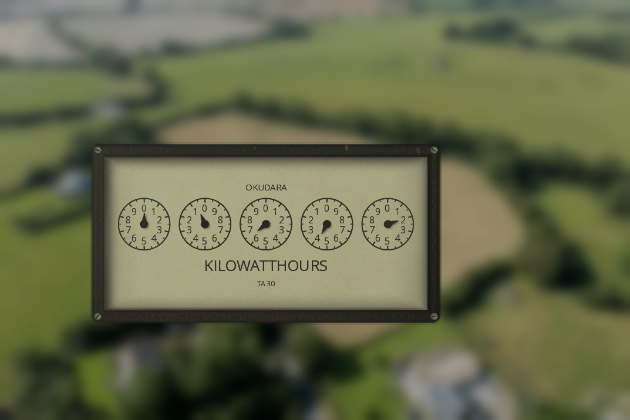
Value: value=642 unit=kWh
